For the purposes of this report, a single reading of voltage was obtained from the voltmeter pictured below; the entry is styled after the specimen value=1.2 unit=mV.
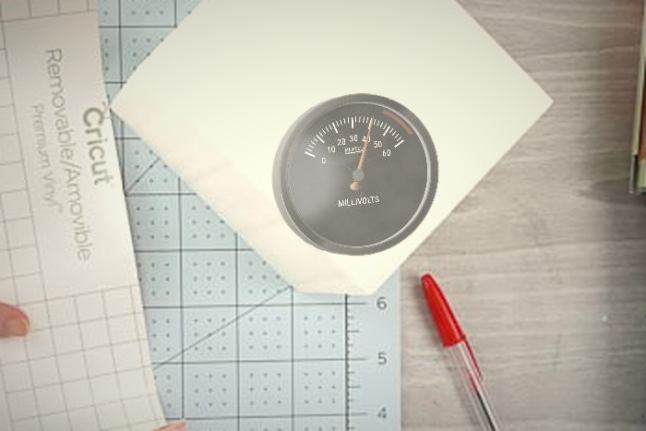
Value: value=40 unit=mV
